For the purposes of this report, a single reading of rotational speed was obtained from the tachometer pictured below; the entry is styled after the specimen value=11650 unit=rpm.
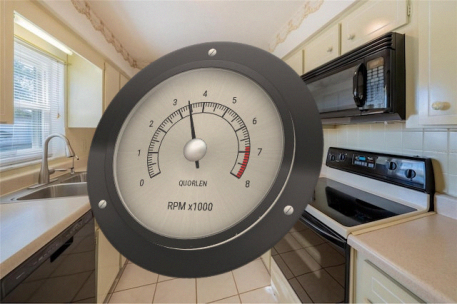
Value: value=3500 unit=rpm
